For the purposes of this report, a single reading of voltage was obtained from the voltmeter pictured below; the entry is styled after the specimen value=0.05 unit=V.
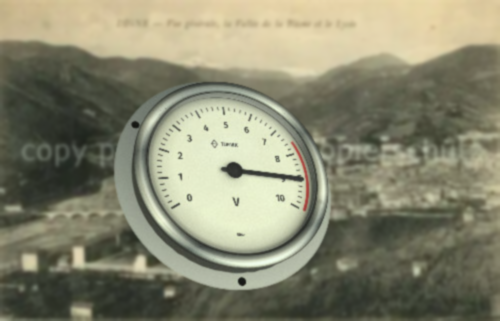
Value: value=9 unit=V
